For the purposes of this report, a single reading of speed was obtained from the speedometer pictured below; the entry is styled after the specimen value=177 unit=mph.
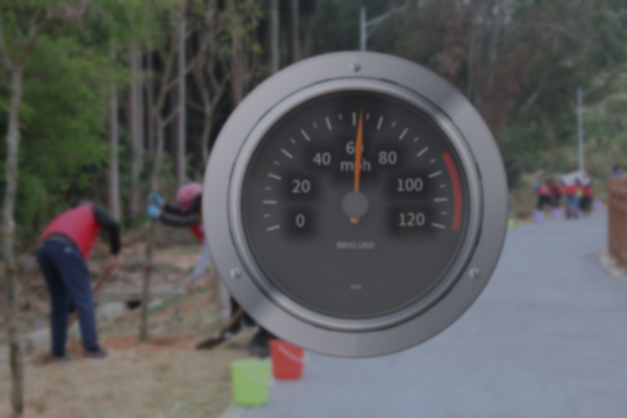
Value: value=62.5 unit=mph
